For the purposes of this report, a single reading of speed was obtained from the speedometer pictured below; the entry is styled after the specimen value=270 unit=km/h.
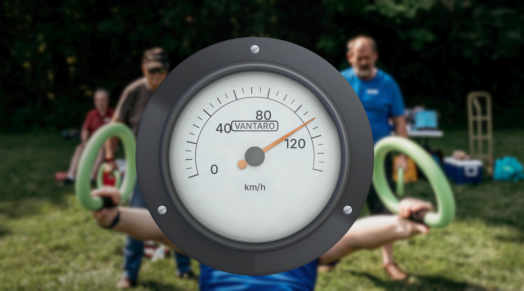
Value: value=110 unit=km/h
